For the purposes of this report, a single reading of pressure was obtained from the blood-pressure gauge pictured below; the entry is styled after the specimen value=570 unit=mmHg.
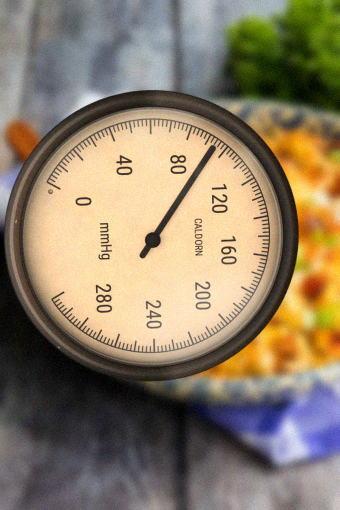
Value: value=94 unit=mmHg
